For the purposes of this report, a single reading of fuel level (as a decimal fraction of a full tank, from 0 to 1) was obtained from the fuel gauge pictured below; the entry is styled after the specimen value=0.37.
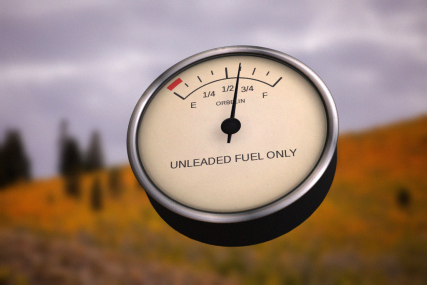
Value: value=0.625
